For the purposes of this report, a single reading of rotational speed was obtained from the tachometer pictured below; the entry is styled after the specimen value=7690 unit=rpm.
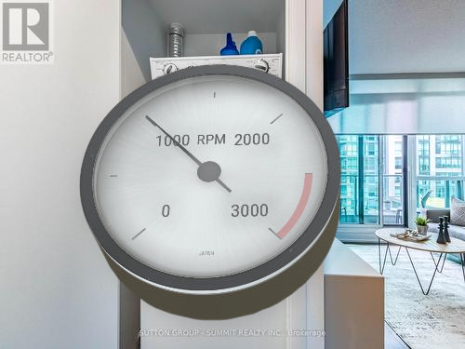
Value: value=1000 unit=rpm
